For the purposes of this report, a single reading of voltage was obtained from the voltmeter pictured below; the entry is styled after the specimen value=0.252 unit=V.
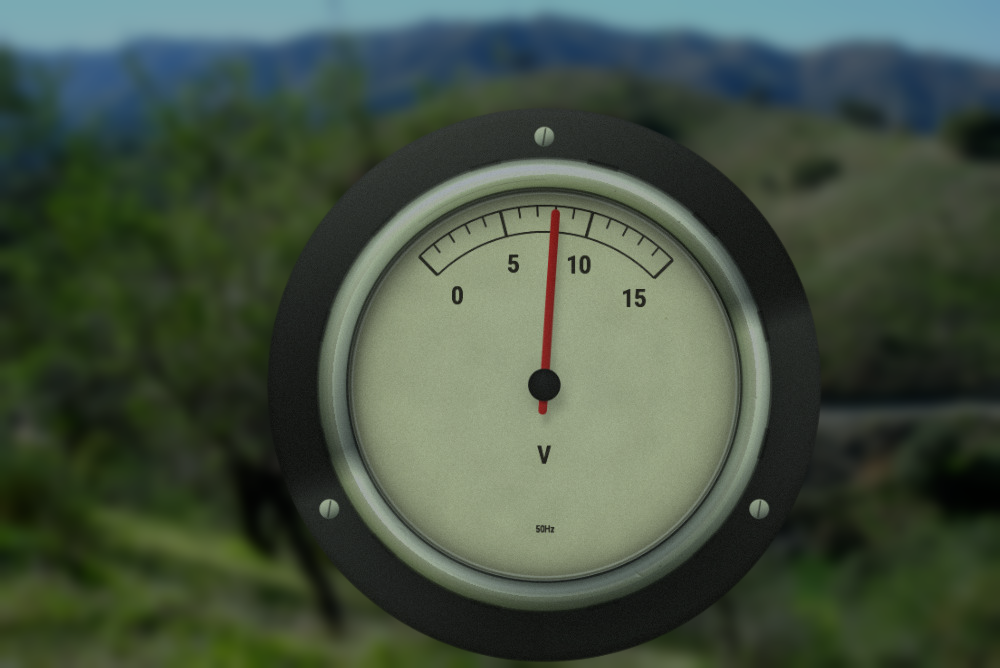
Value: value=8 unit=V
